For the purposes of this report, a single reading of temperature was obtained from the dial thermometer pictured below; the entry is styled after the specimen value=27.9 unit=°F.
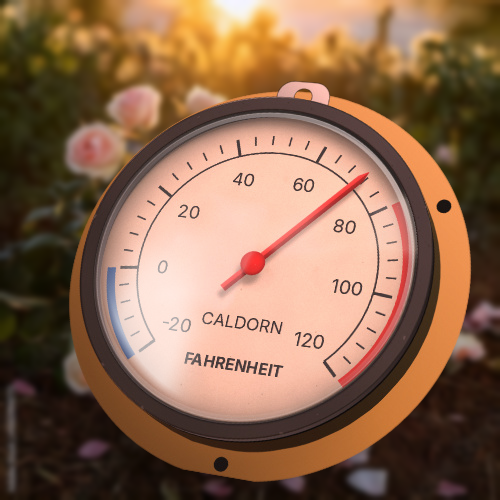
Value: value=72 unit=°F
